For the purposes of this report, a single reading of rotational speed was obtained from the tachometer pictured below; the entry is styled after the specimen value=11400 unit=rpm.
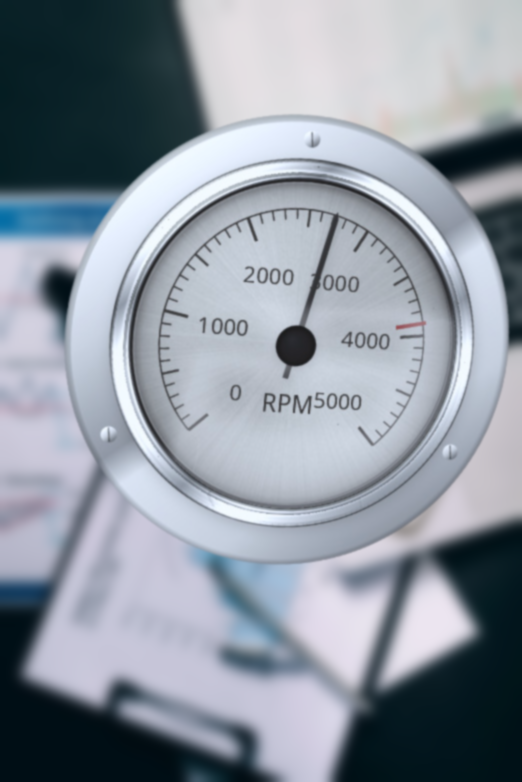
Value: value=2700 unit=rpm
